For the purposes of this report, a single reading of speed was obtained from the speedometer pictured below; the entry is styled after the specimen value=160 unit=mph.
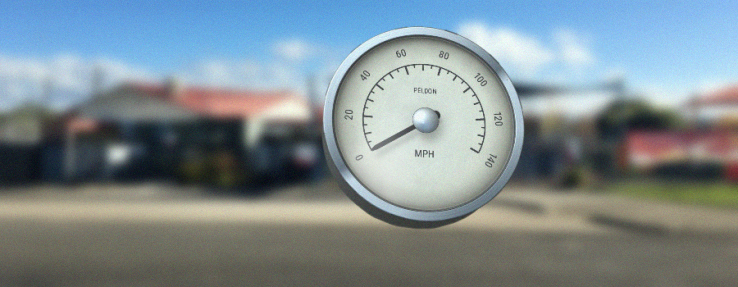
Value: value=0 unit=mph
